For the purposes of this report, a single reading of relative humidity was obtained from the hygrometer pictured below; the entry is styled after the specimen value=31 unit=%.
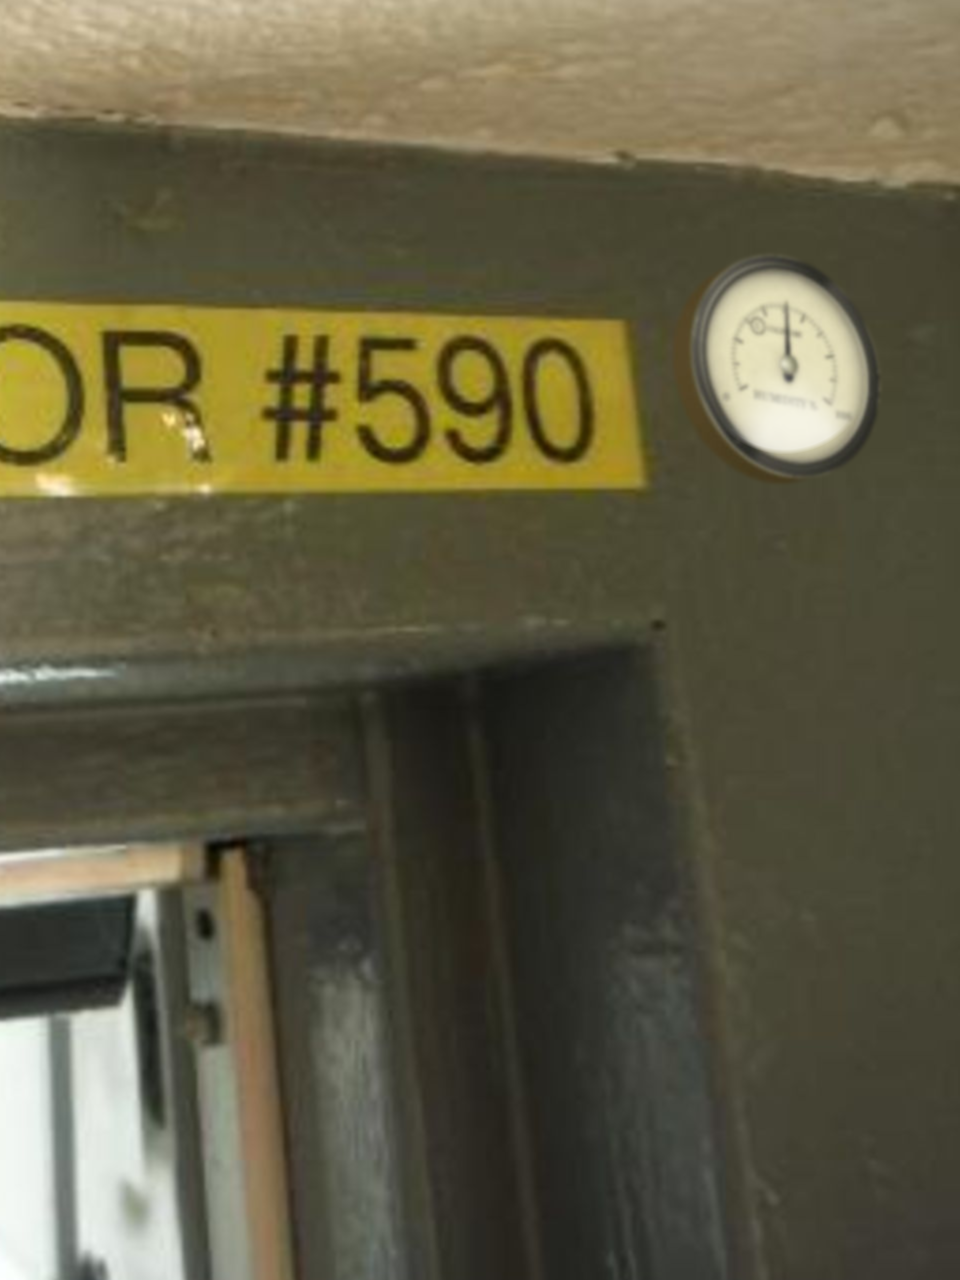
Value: value=50 unit=%
